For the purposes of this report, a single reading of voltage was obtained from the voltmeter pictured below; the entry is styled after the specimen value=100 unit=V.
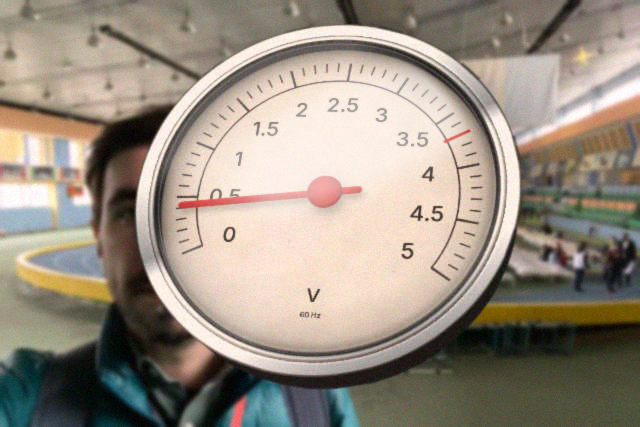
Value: value=0.4 unit=V
